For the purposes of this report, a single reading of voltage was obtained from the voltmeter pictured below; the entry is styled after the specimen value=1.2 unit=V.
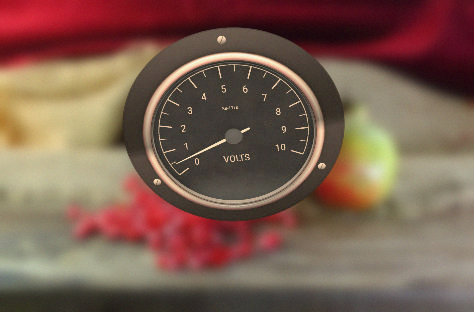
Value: value=0.5 unit=V
